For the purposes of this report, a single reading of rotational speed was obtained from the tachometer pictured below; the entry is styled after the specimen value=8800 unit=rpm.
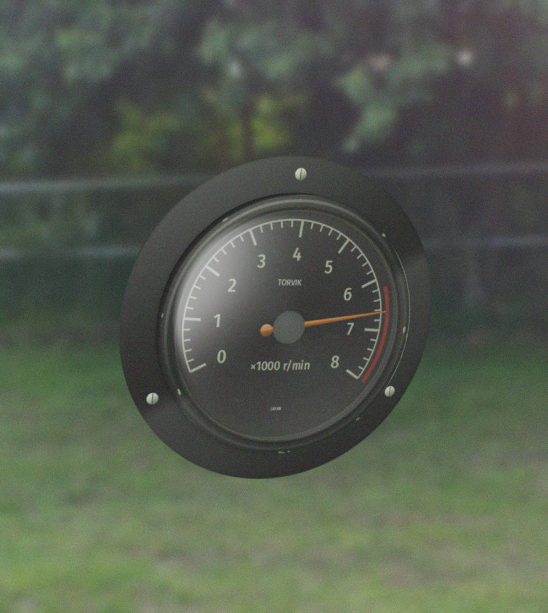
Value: value=6600 unit=rpm
